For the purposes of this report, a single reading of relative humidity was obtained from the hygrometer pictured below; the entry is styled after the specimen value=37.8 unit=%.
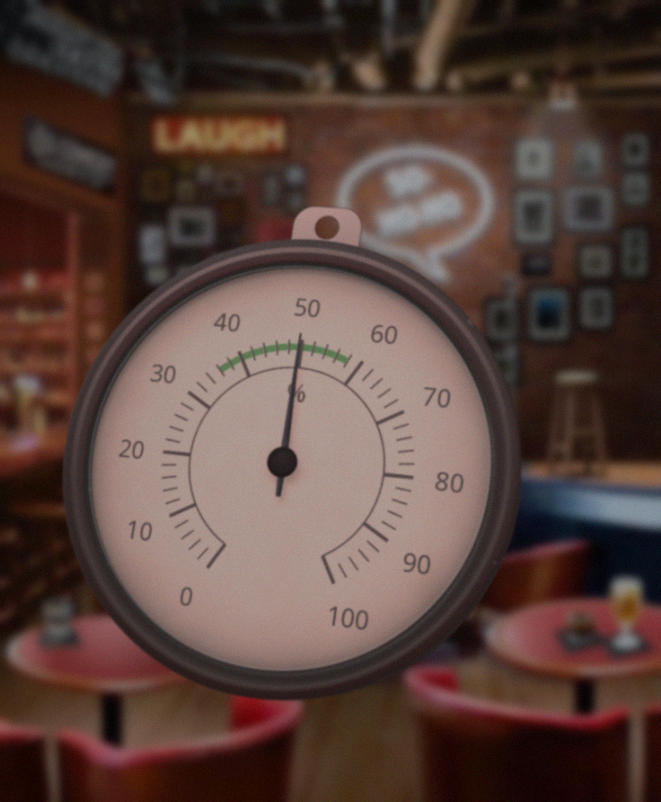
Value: value=50 unit=%
